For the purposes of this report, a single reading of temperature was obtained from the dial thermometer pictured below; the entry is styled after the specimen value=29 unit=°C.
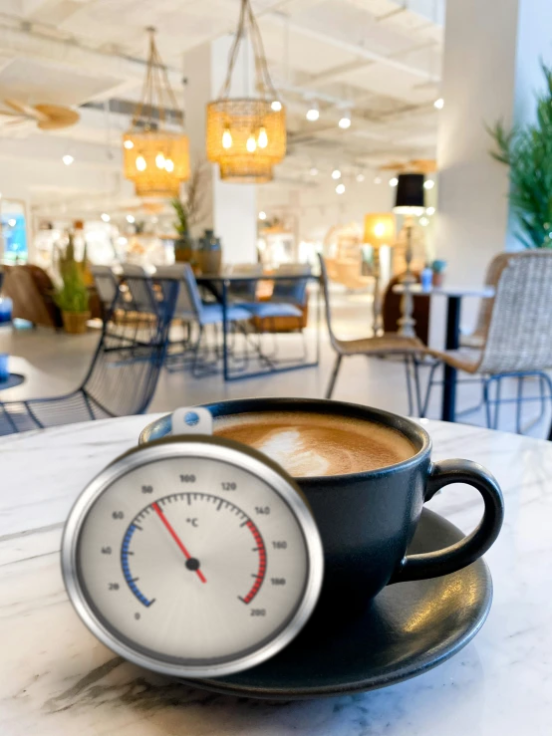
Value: value=80 unit=°C
